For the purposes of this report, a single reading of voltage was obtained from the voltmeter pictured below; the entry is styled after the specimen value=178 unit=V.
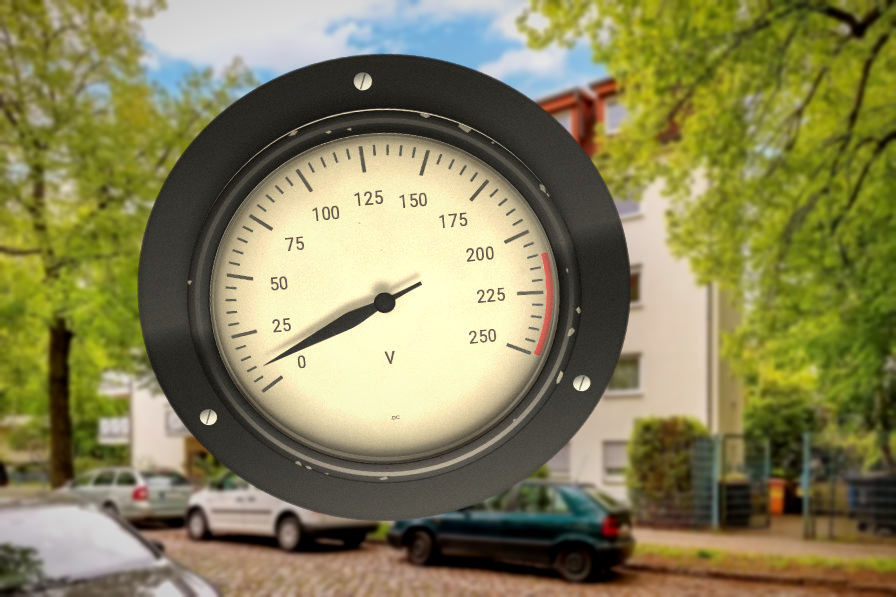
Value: value=10 unit=V
